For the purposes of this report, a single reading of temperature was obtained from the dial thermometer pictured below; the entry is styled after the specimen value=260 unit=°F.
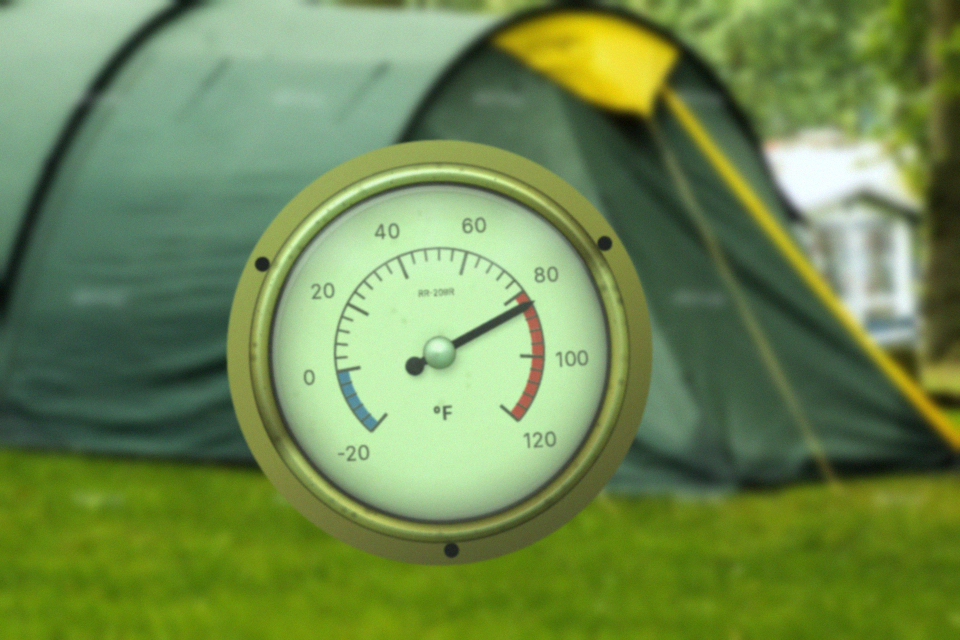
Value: value=84 unit=°F
